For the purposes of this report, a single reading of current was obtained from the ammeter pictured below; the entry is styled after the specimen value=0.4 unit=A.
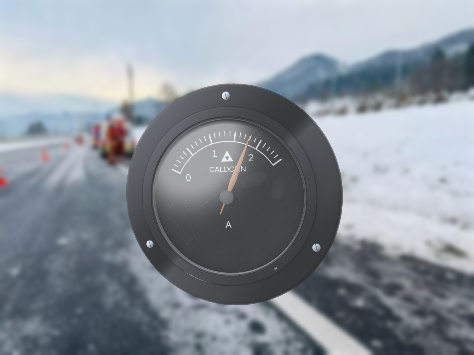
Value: value=1.8 unit=A
